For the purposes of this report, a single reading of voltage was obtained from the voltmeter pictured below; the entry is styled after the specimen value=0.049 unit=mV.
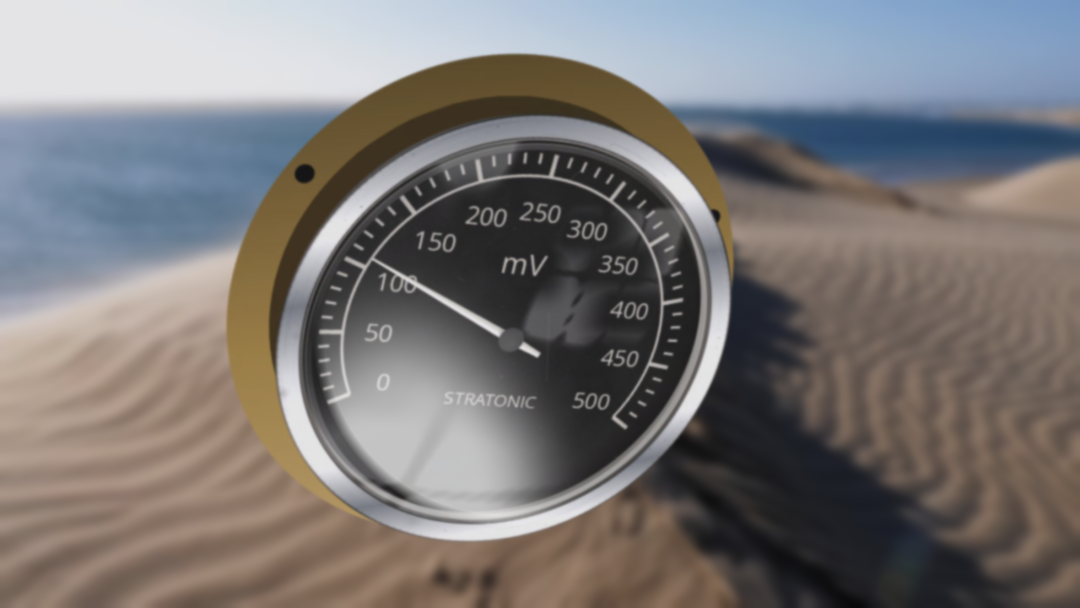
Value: value=110 unit=mV
